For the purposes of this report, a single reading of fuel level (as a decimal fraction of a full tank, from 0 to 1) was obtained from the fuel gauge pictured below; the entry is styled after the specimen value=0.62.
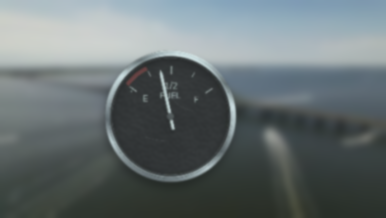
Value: value=0.375
